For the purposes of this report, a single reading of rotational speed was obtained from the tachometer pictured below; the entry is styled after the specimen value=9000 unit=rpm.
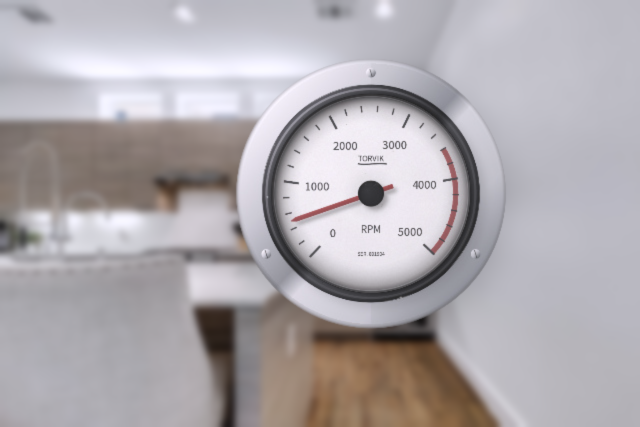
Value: value=500 unit=rpm
